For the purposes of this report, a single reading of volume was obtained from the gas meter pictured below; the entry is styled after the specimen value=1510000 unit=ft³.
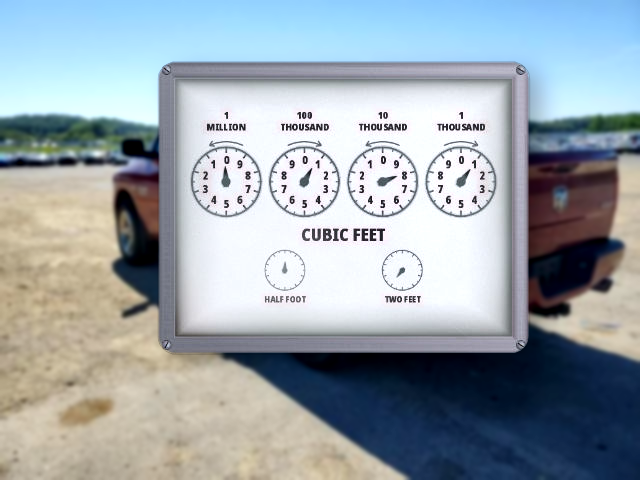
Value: value=8100 unit=ft³
